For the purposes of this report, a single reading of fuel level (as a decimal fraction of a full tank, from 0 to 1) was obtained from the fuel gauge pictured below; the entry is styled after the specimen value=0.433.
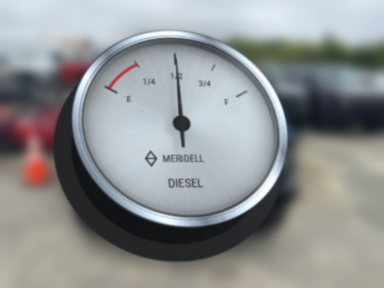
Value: value=0.5
